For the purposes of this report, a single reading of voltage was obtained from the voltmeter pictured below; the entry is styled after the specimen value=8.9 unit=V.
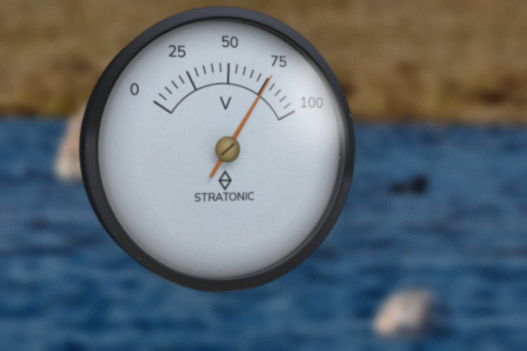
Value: value=75 unit=V
